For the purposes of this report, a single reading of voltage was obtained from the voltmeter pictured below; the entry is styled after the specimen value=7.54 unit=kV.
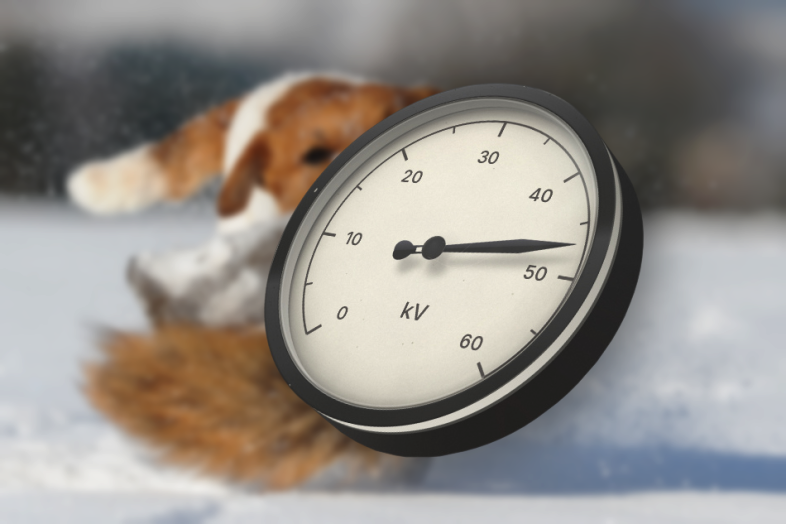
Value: value=47.5 unit=kV
